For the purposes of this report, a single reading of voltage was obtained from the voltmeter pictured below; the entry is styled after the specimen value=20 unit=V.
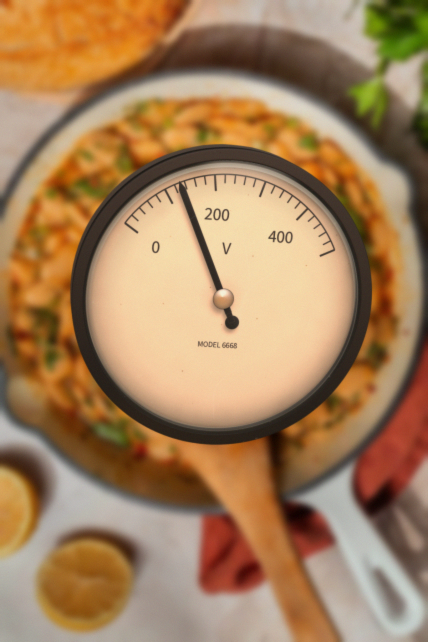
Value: value=130 unit=V
